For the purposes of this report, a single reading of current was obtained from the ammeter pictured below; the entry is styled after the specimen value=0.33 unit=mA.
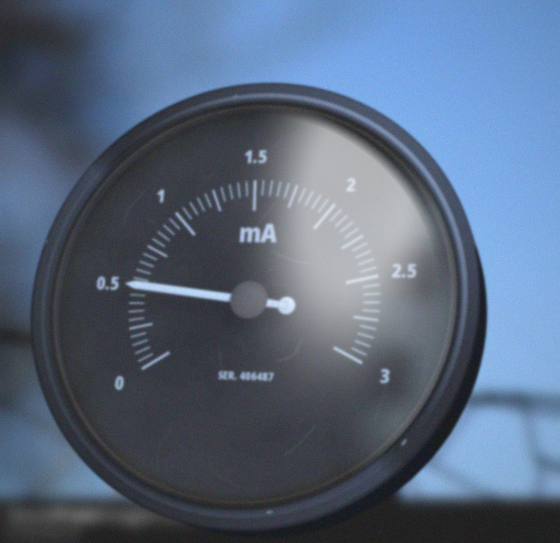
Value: value=0.5 unit=mA
